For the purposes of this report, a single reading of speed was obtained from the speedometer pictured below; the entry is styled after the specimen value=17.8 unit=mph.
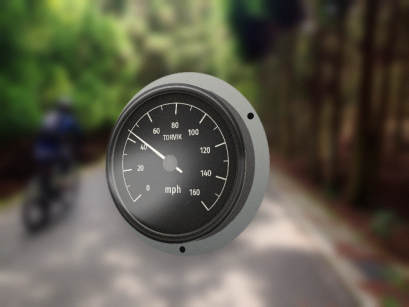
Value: value=45 unit=mph
